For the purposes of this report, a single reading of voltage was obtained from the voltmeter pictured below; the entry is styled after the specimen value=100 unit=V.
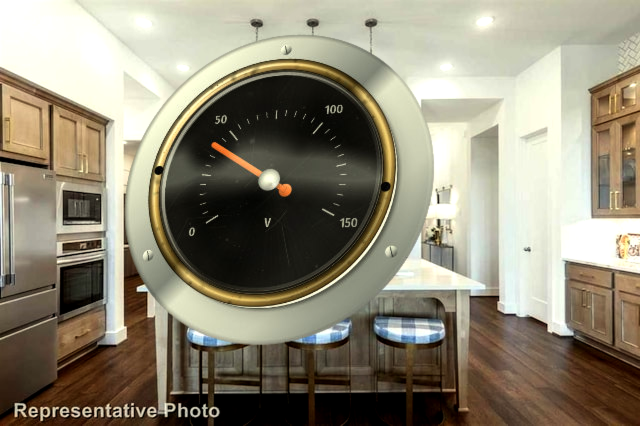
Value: value=40 unit=V
